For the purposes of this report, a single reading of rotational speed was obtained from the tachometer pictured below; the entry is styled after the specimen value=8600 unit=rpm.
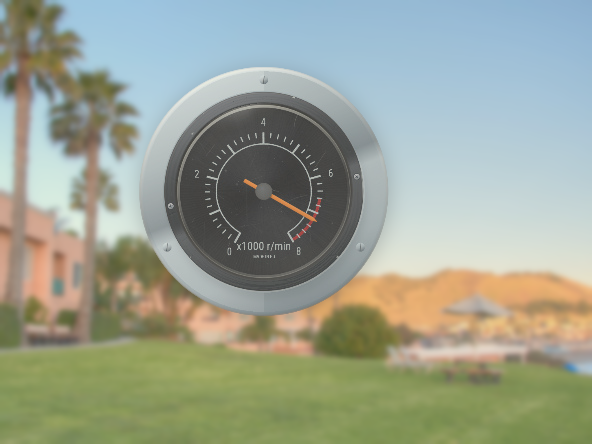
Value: value=7200 unit=rpm
